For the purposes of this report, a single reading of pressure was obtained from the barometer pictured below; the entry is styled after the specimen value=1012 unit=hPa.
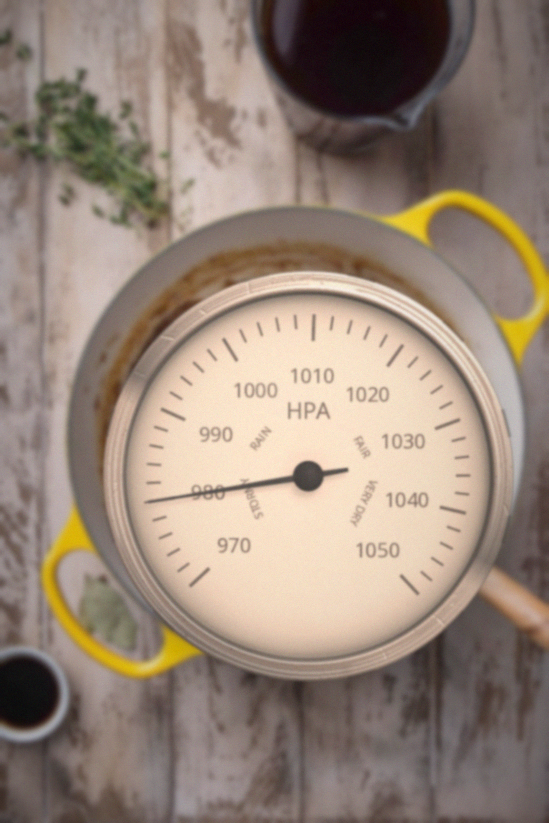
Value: value=980 unit=hPa
